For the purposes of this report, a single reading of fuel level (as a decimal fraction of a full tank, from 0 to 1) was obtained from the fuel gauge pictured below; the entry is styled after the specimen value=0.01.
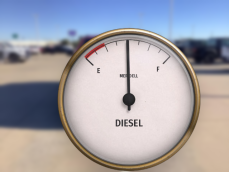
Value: value=0.5
